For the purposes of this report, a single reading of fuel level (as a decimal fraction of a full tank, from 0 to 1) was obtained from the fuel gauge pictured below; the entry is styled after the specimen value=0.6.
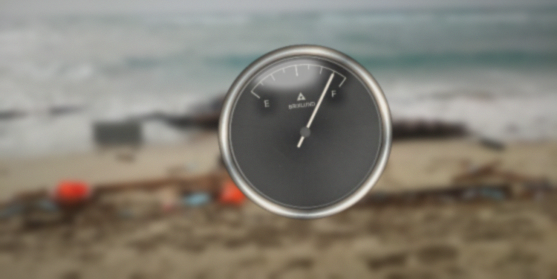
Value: value=0.875
